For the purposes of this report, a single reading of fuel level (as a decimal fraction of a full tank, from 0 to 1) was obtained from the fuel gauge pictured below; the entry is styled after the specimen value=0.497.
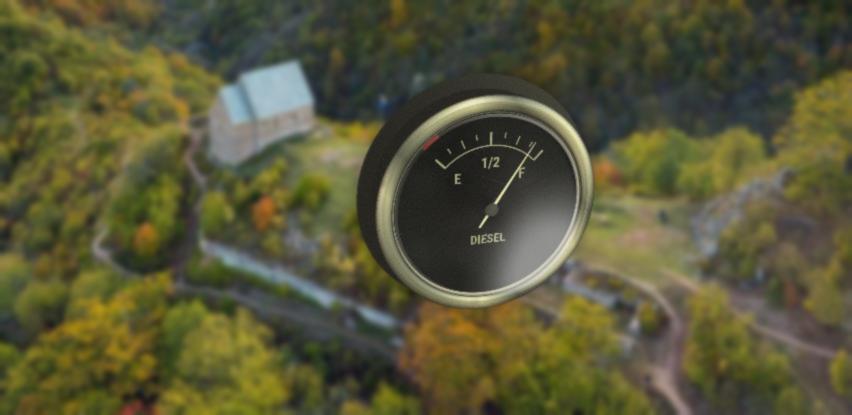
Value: value=0.875
